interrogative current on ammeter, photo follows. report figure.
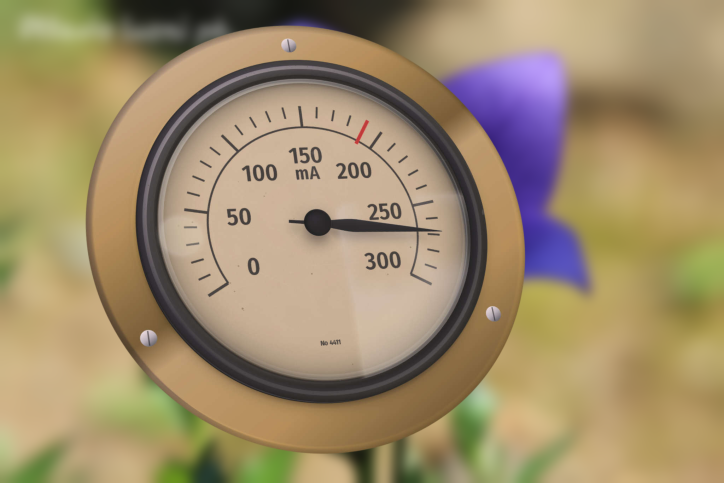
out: 270 mA
